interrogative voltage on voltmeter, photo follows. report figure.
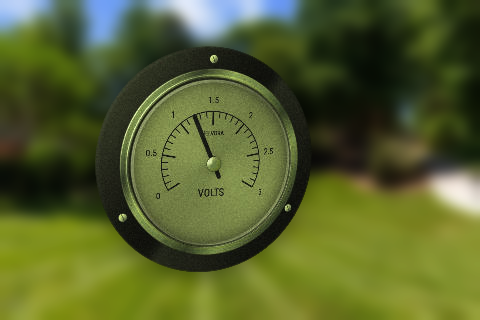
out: 1.2 V
